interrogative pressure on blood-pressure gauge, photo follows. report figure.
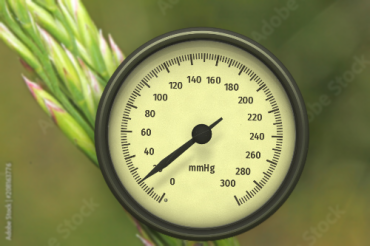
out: 20 mmHg
